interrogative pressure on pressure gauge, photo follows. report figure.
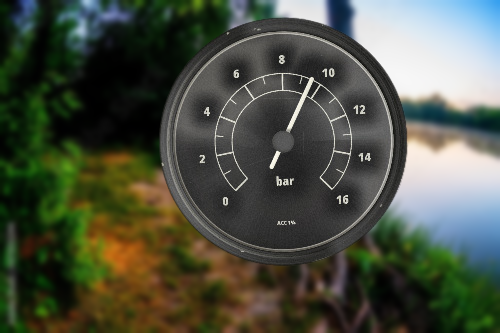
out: 9.5 bar
